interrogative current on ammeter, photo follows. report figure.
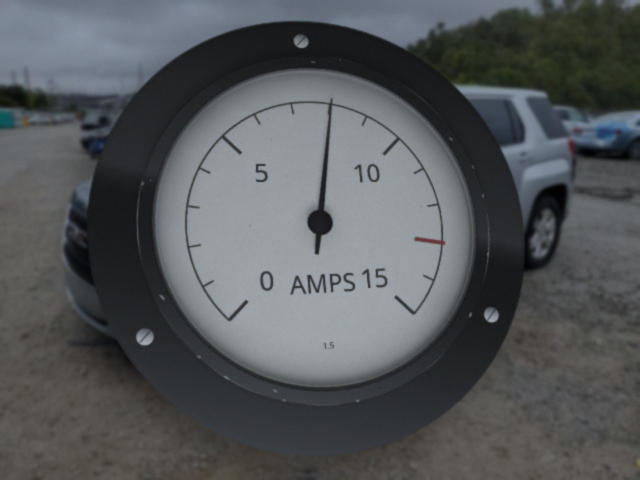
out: 8 A
